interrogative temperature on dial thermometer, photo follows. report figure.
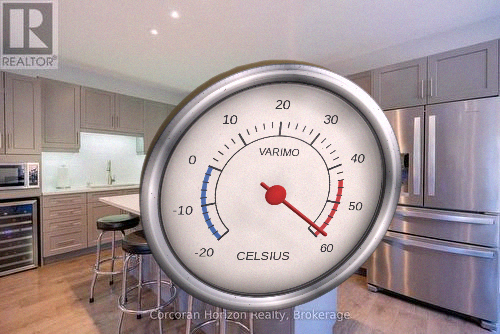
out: 58 °C
